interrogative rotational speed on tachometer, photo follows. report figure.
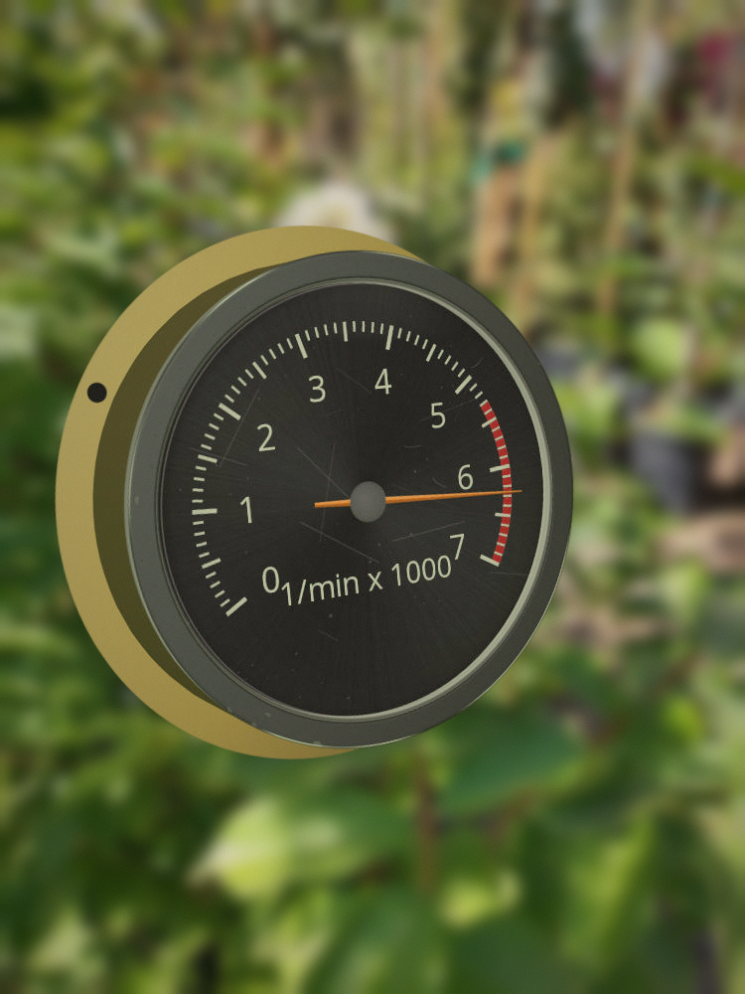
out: 6250 rpm
